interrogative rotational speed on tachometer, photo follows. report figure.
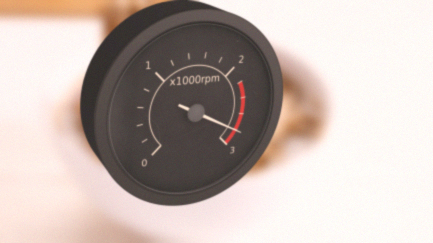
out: 2800 rpm
